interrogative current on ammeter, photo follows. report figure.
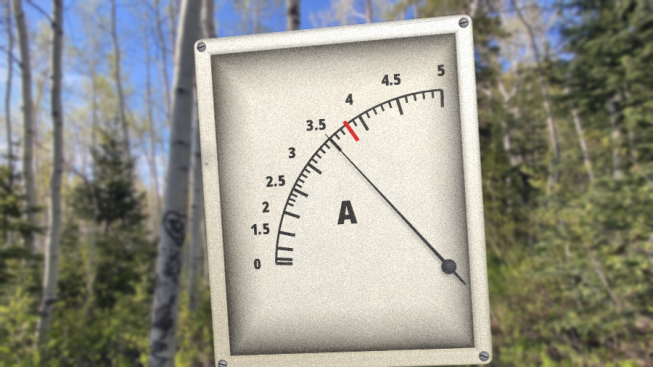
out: 3.5 A
